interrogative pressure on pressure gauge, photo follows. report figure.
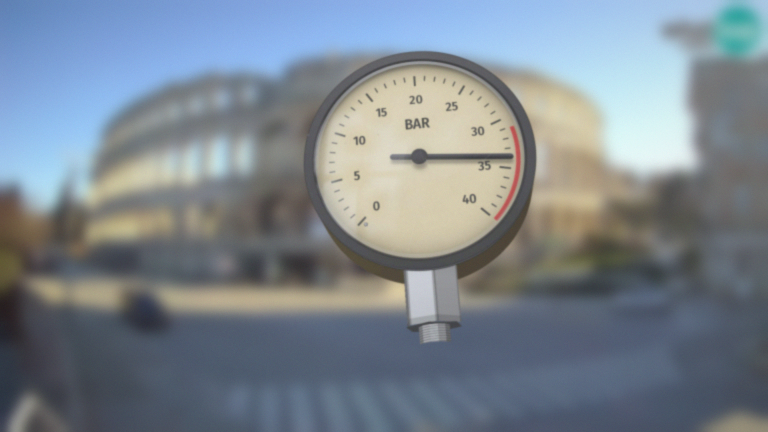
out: 34 bar
